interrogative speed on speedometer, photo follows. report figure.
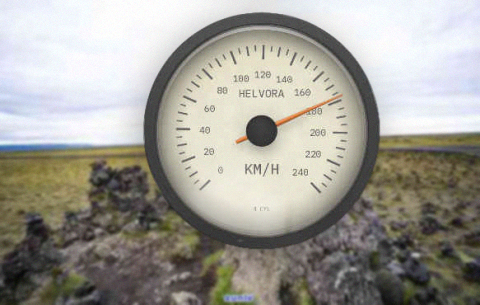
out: 177.5 km/h
